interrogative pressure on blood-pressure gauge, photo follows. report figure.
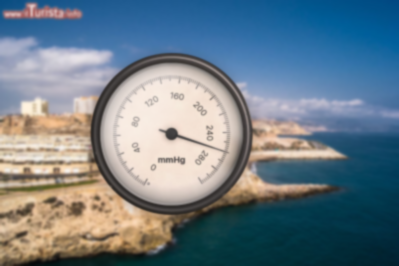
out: 260 mmHg
